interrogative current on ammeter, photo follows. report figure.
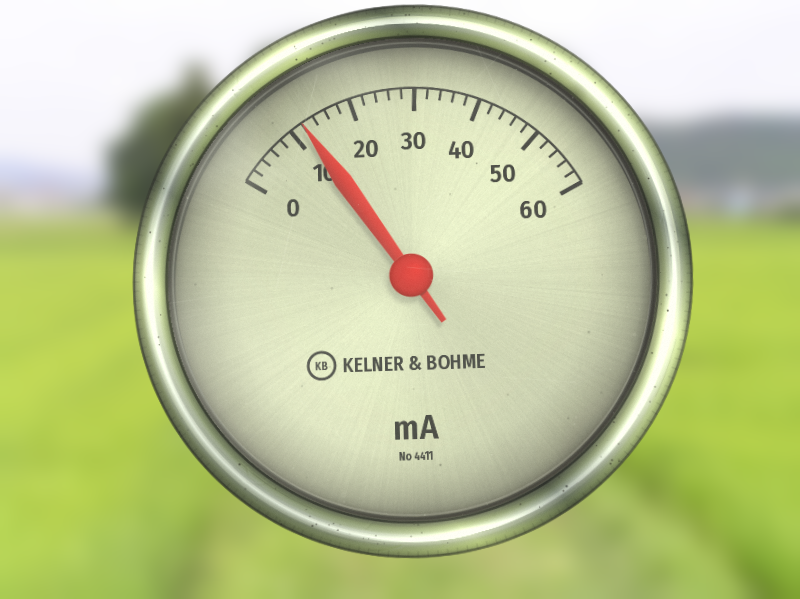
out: 12 mA
